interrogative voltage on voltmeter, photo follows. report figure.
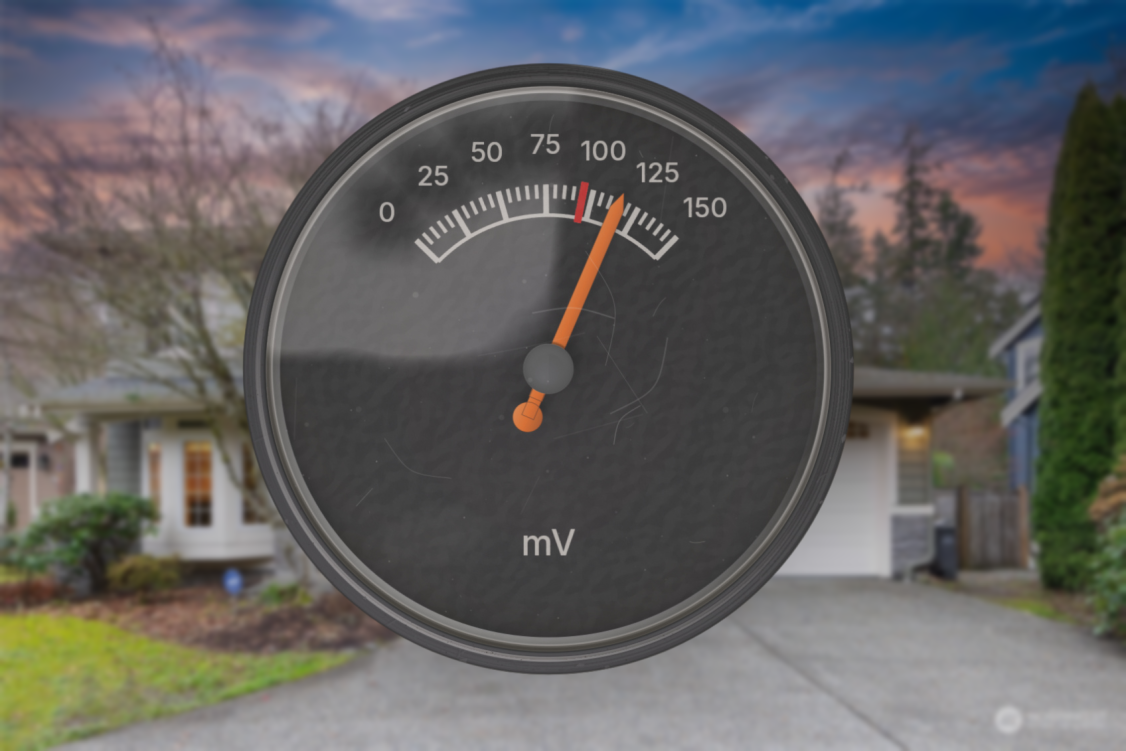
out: 115 mV
